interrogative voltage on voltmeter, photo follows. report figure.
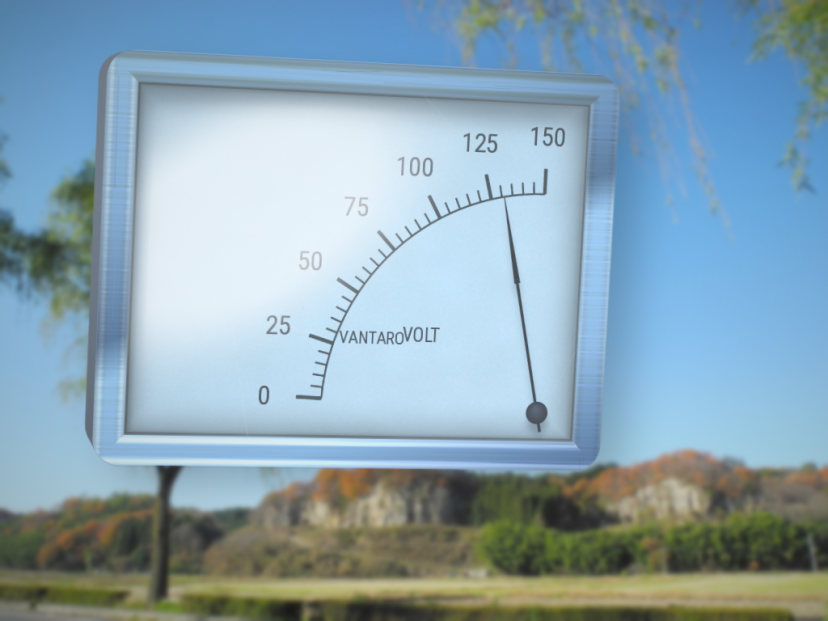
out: 130 V
